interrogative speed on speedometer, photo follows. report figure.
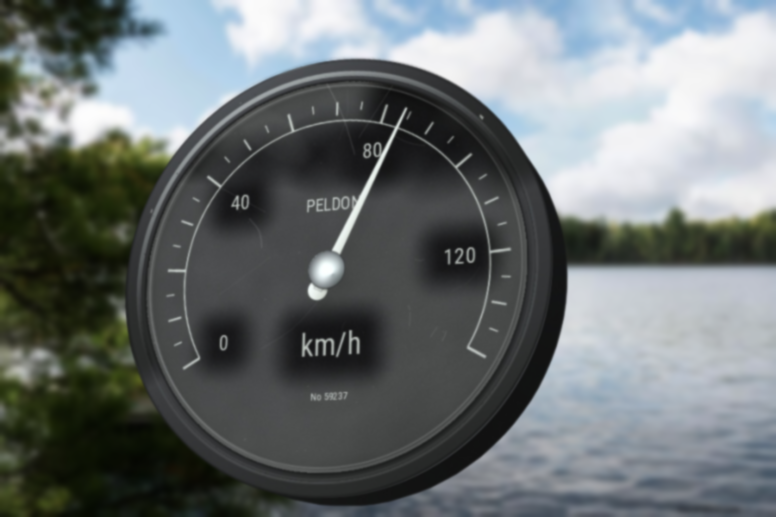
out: 85 km/h
